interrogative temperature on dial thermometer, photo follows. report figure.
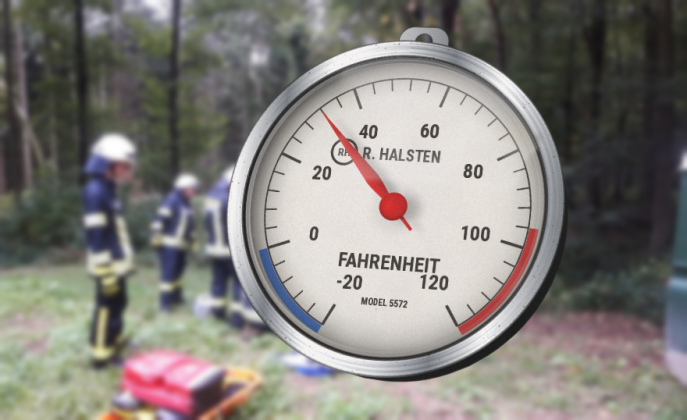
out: 32 °F
